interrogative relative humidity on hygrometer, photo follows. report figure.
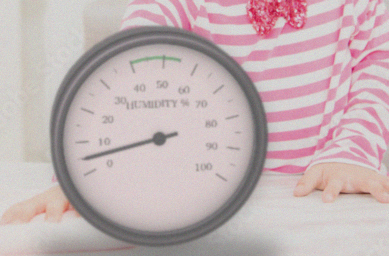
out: 5 %
